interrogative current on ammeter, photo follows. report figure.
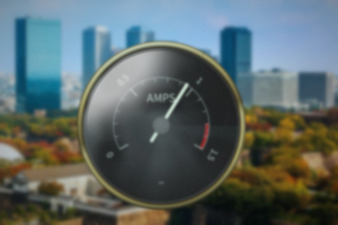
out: 0.95 A
